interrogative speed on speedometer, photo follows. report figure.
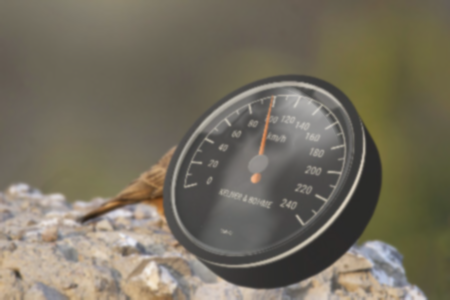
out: 100 km/h
